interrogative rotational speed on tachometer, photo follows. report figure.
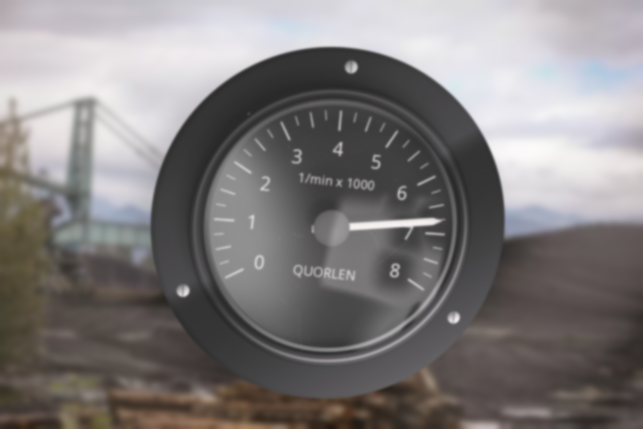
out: 6750 rpm
